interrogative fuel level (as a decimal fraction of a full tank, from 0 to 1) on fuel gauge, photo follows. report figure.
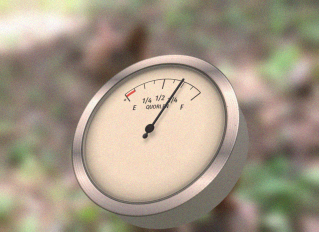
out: 0.75
